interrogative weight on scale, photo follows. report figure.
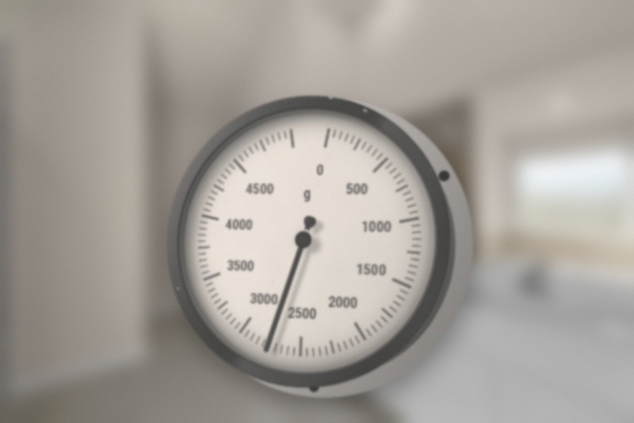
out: 2750 g
